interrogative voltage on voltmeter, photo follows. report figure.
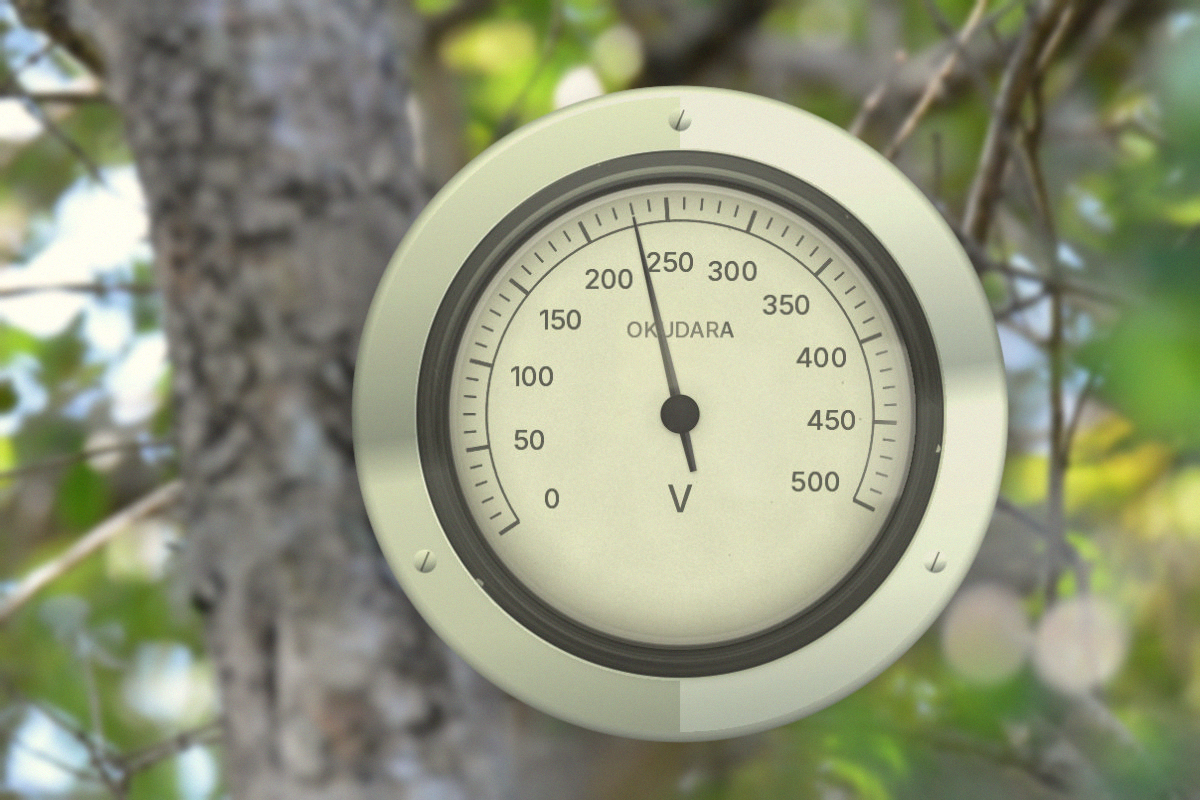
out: 230 V
